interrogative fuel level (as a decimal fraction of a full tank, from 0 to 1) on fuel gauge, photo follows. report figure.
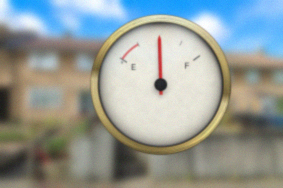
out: 0.5
